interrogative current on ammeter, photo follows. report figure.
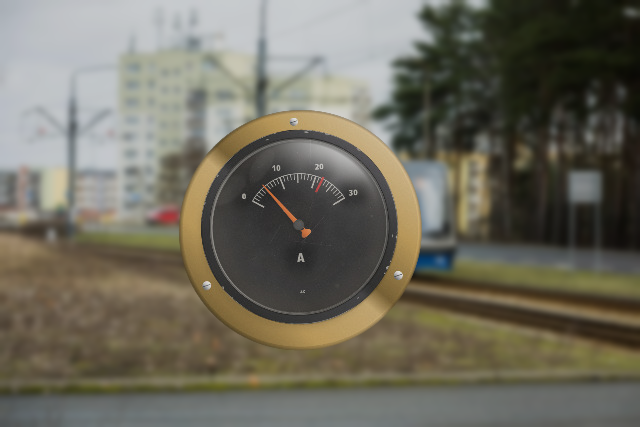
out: 5 A
